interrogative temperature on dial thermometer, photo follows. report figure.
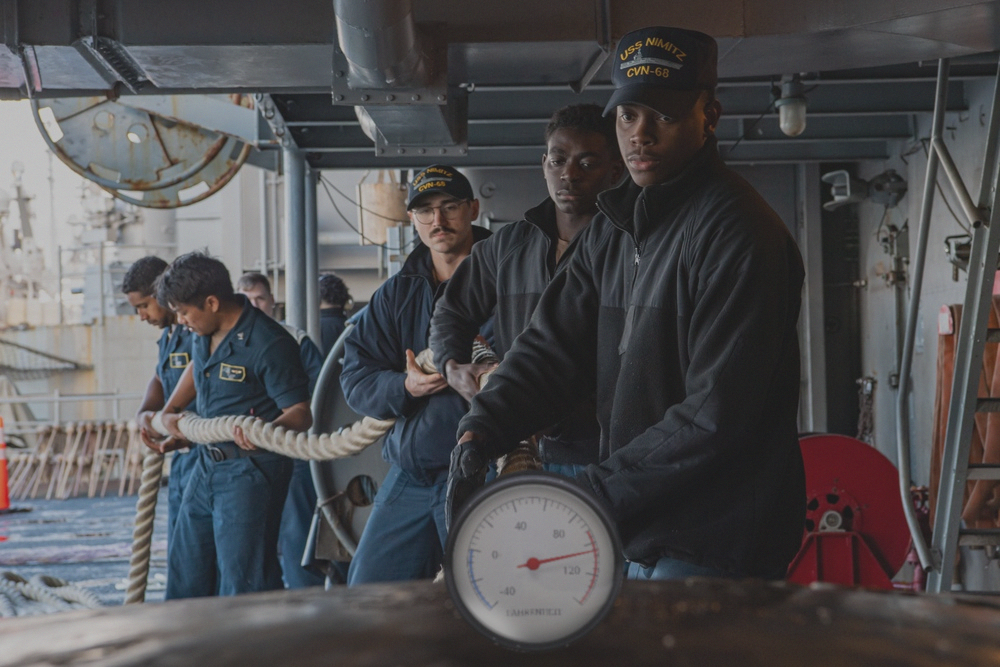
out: 104 °F
